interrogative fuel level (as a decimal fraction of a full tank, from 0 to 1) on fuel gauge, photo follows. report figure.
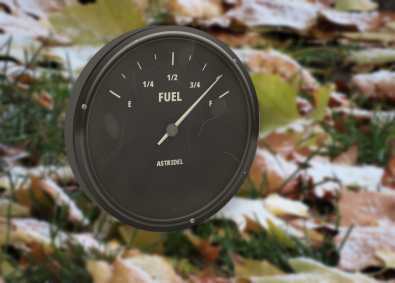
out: 0.875
